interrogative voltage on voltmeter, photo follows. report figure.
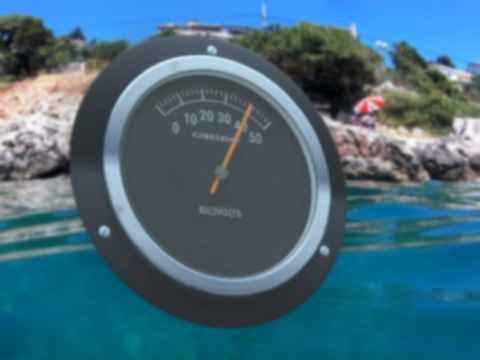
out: 40 kV
